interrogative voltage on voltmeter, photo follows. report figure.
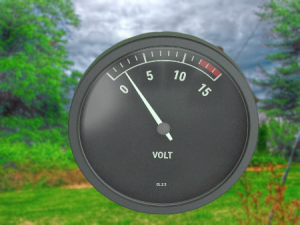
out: 2 V
